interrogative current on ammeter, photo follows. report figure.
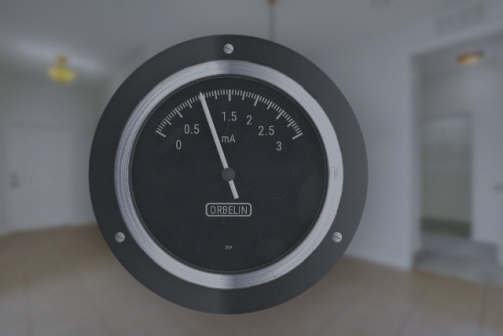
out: 1 mA
